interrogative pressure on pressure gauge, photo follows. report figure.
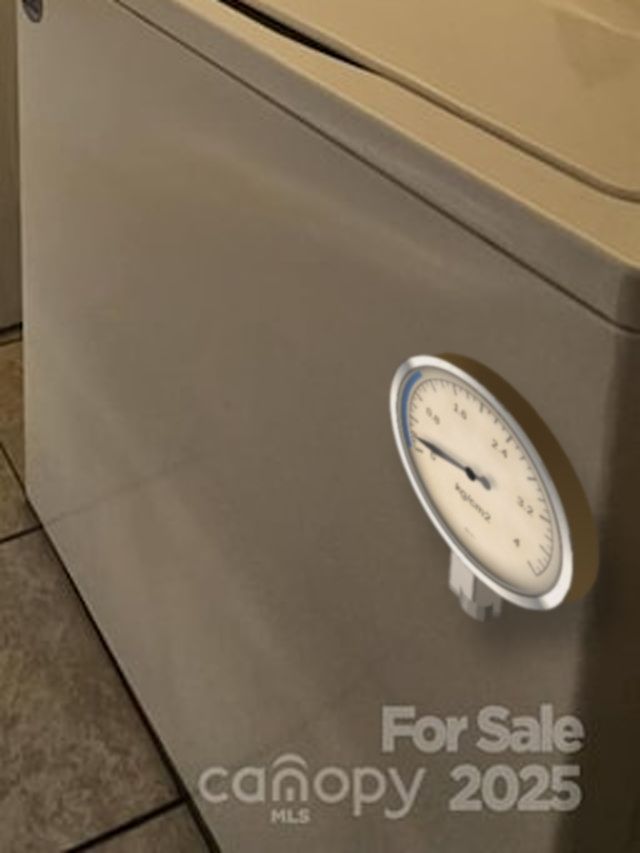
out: 0.2 kg/cm²
